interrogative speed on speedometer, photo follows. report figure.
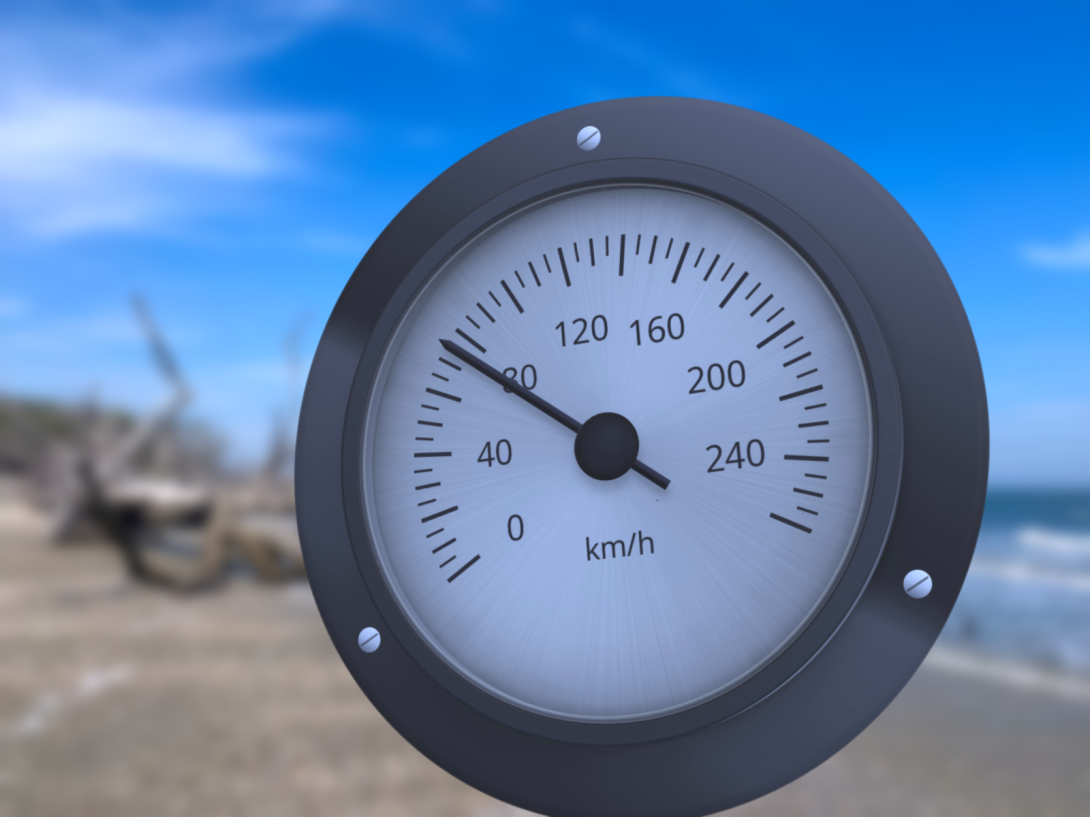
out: 75 km/h
